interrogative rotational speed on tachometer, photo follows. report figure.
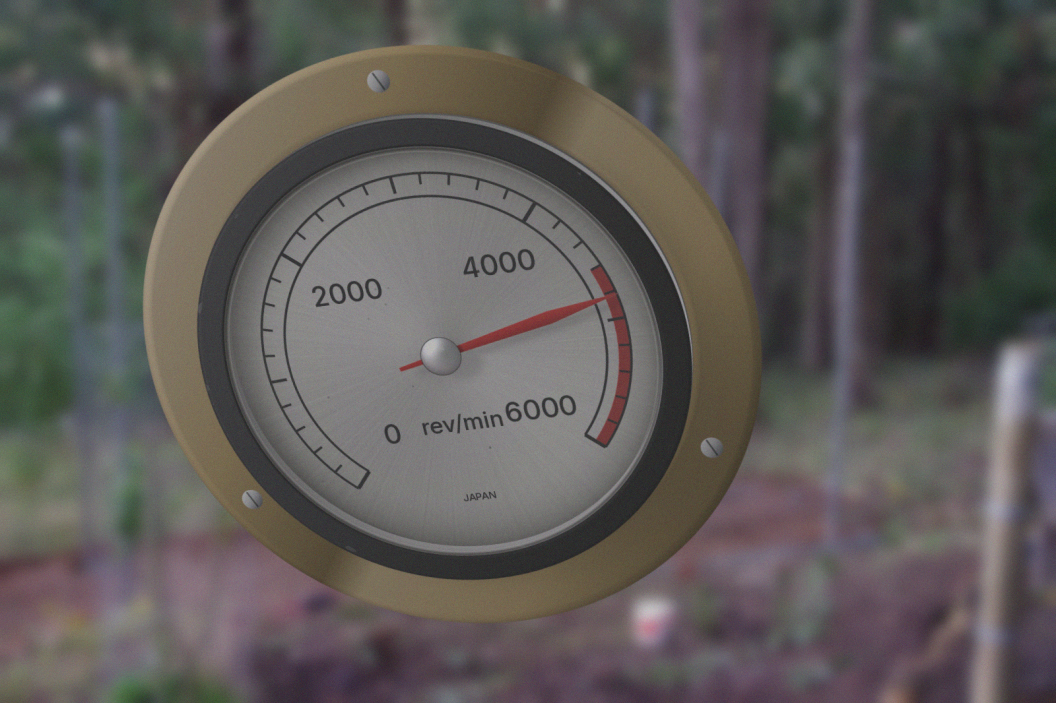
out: 4800 rpm
